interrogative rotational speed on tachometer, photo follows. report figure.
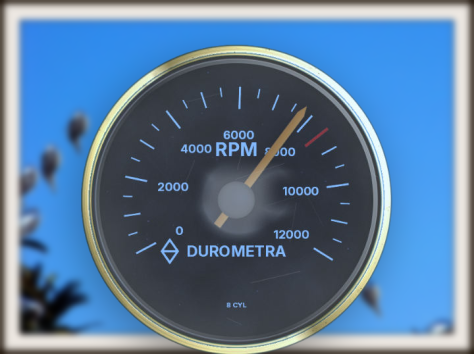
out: 7750 rpm
